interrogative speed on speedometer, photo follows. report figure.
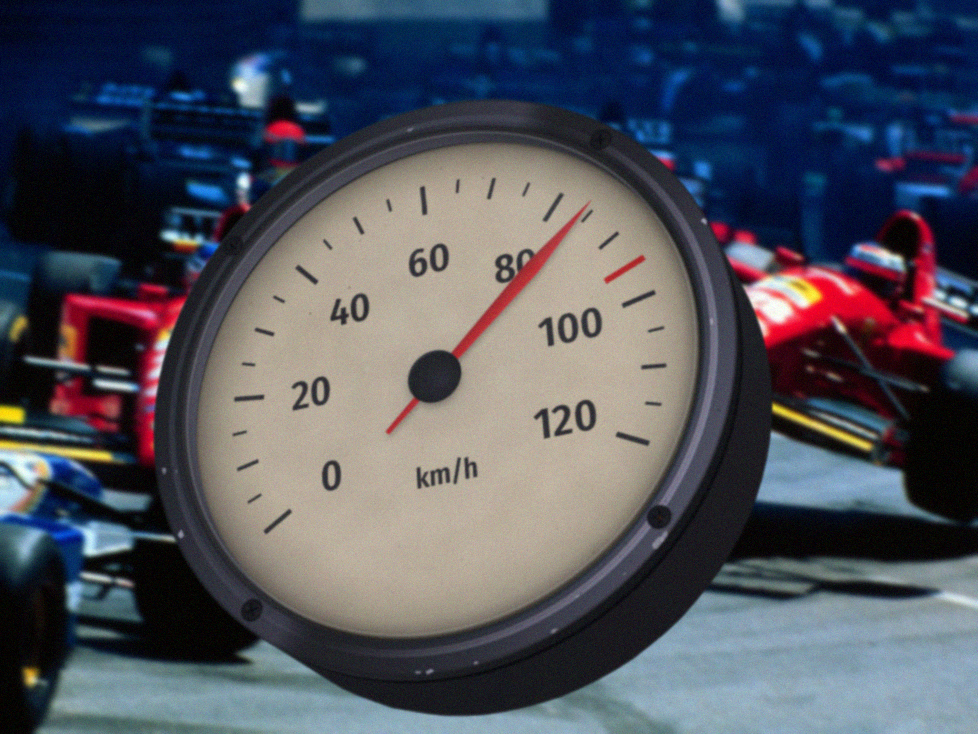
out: 85 km/h
